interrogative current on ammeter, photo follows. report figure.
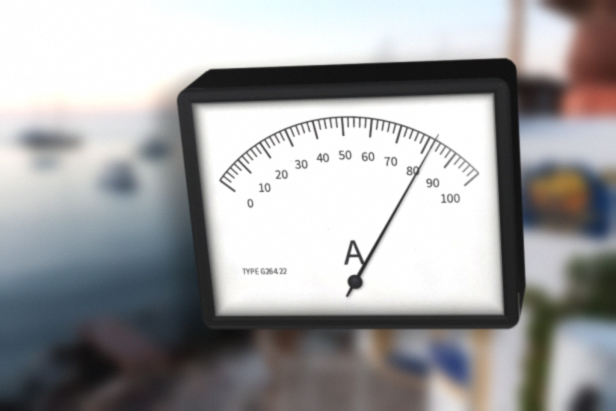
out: 82 A
